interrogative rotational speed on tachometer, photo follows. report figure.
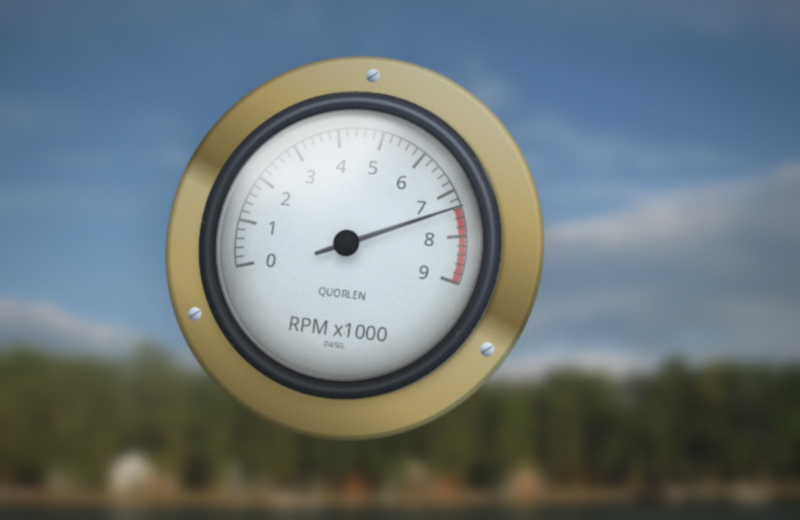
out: 7400 rpm
